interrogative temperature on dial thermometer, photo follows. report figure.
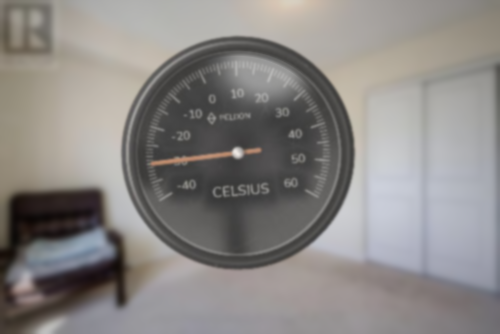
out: -30 °C
